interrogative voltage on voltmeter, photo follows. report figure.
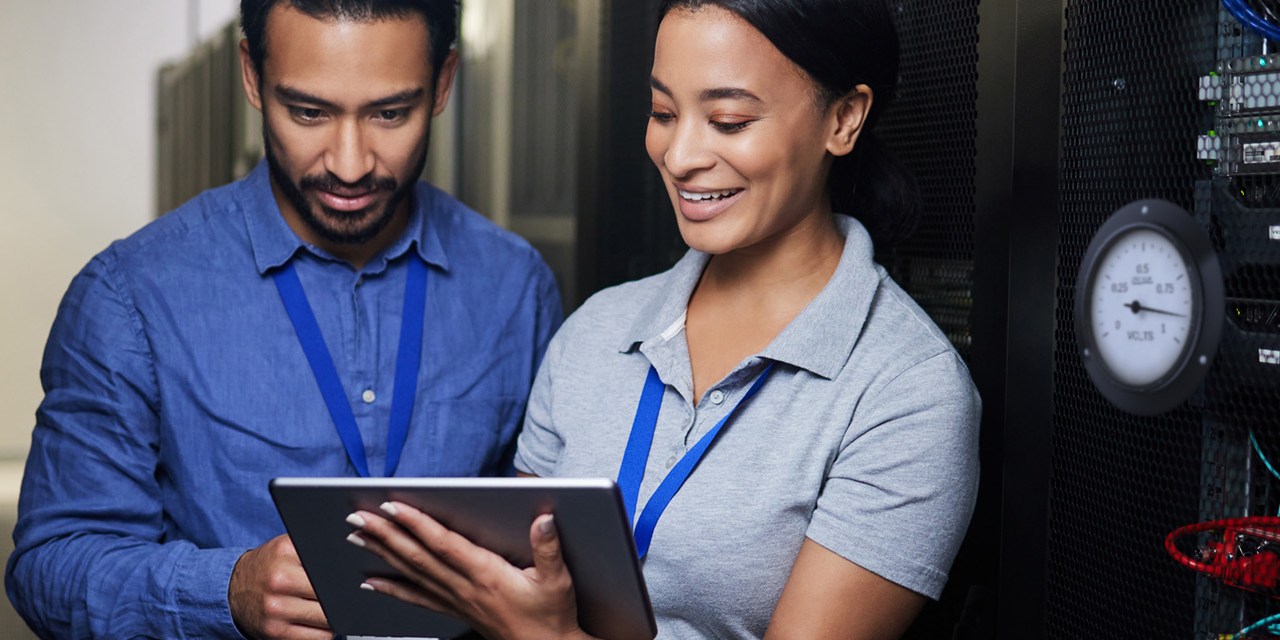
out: 0.9 V
